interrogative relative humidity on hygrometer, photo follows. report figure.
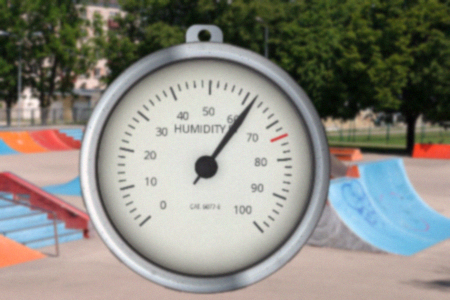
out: 62 %
